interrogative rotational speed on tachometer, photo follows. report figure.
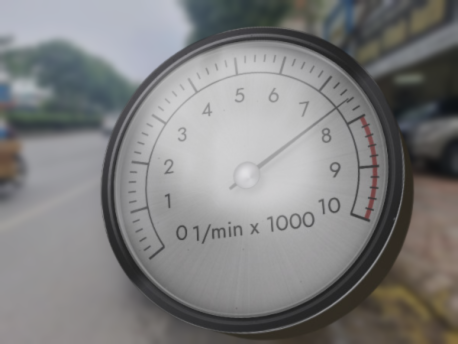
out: 7600 rpm
